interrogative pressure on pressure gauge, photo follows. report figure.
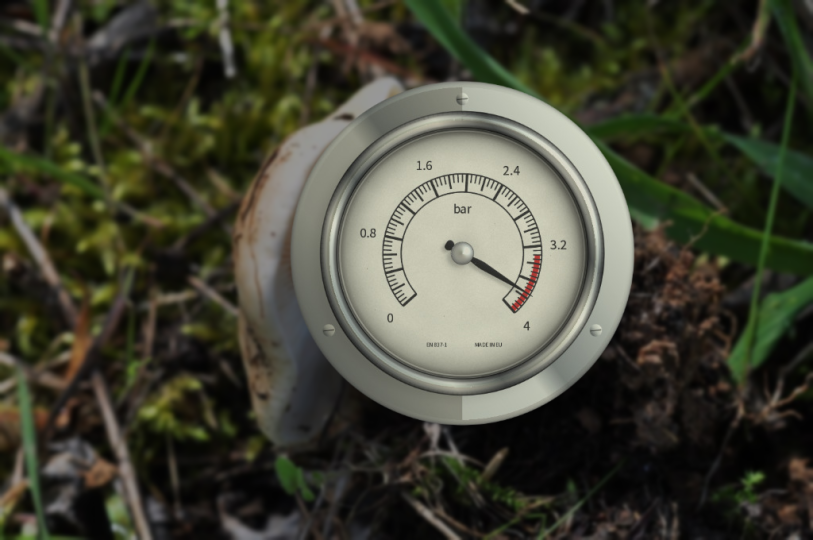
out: 3.75 bar
